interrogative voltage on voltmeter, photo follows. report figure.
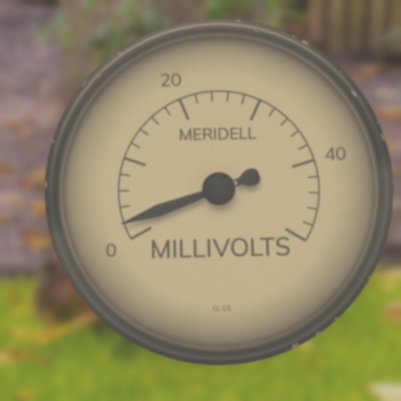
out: 2 mV
